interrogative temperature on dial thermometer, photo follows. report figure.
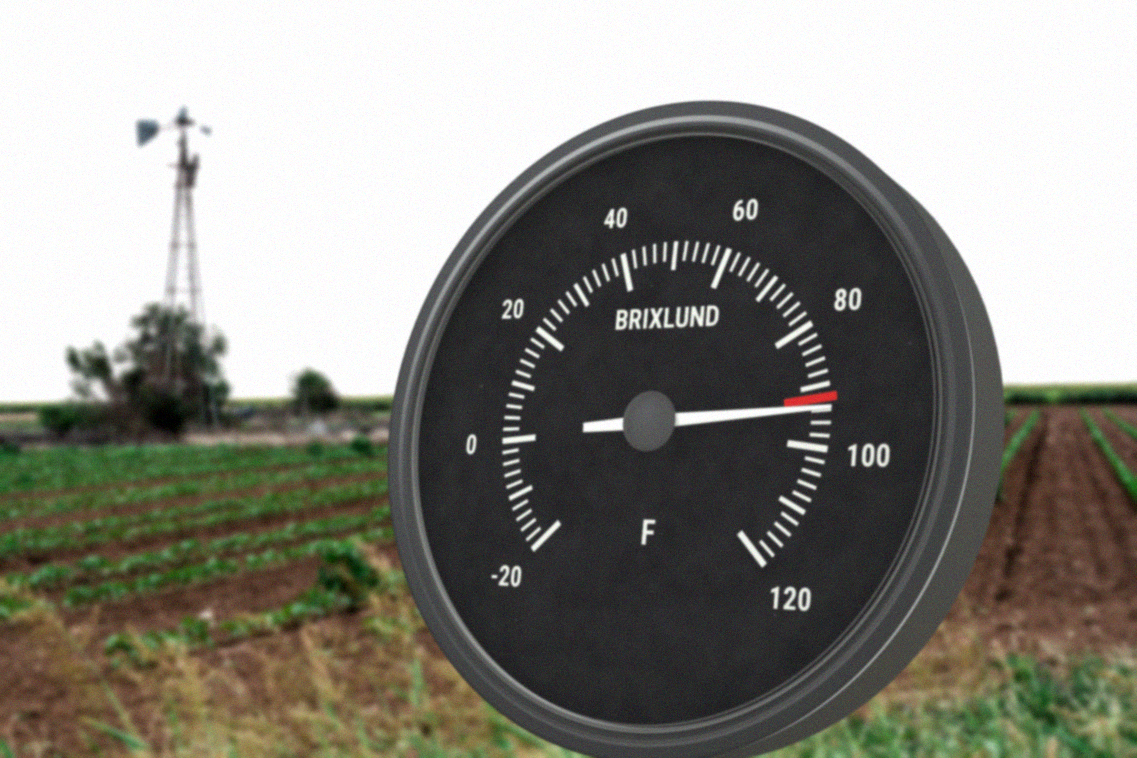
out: 94 °F
